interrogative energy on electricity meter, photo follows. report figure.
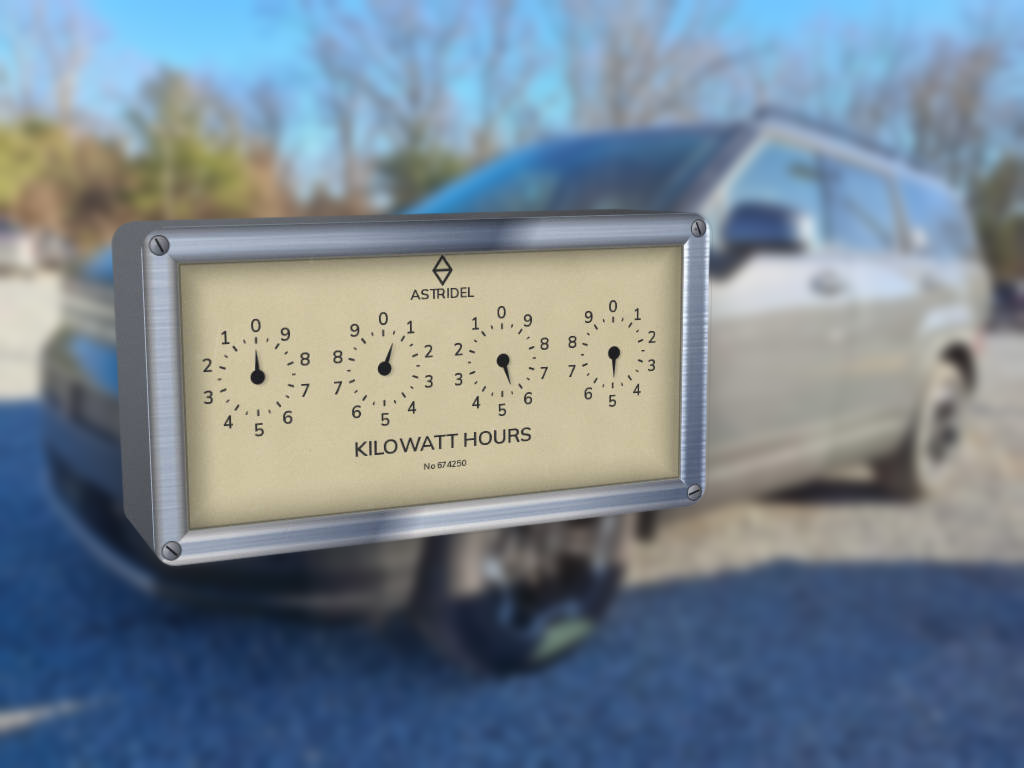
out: 55 kWh
